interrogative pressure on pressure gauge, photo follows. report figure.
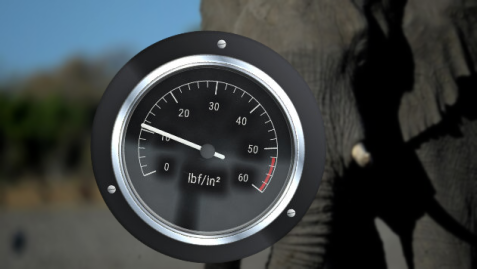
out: 11 psi
